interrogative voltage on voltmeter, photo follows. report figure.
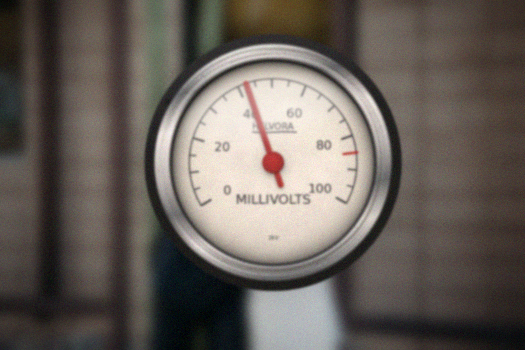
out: 42.5 mV
